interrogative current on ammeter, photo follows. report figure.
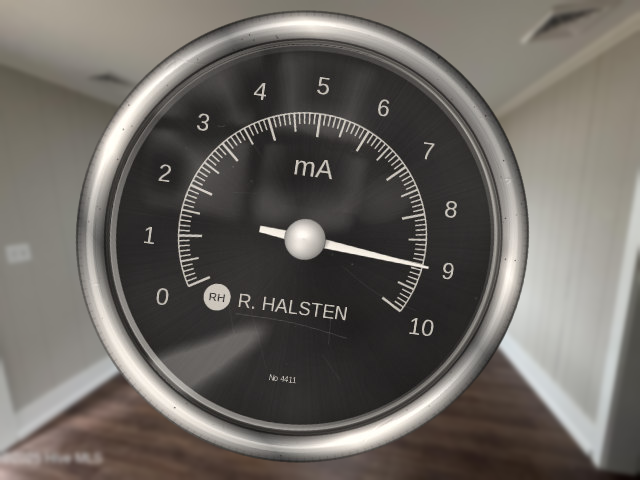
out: 9 mA
